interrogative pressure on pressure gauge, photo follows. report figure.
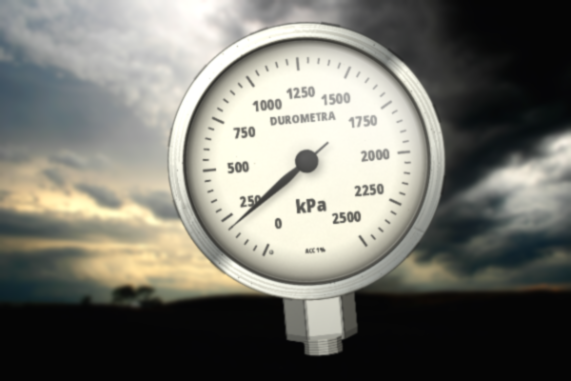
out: 200 kPa
